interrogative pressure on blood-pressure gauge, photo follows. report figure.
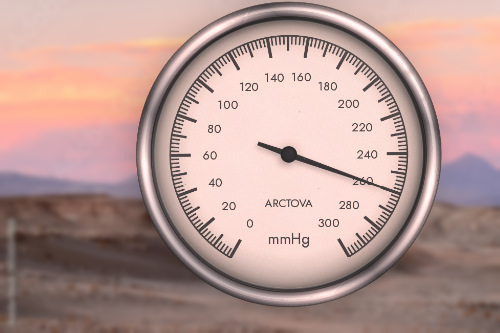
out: 260 mmHg
